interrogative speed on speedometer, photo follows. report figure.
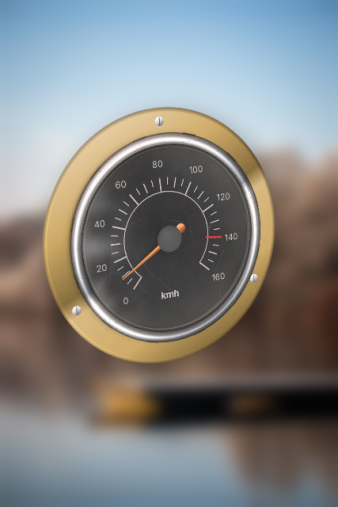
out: 10 km/h
